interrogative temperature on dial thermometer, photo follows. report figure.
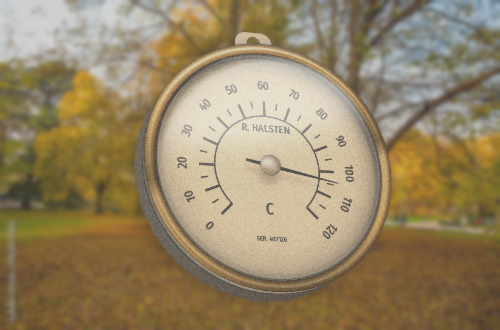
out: 105 °C
